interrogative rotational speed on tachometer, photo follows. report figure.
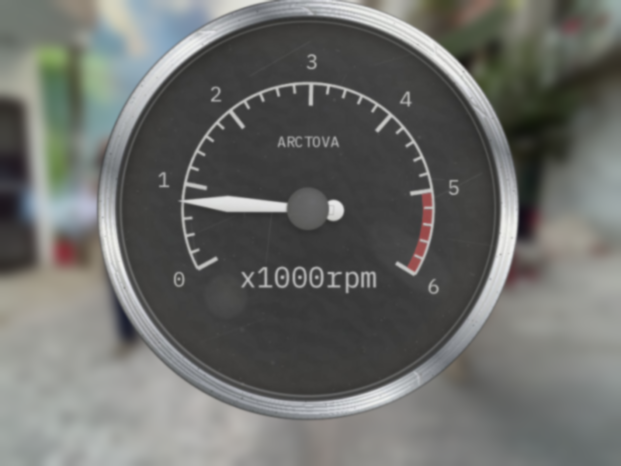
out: 800 rpm
